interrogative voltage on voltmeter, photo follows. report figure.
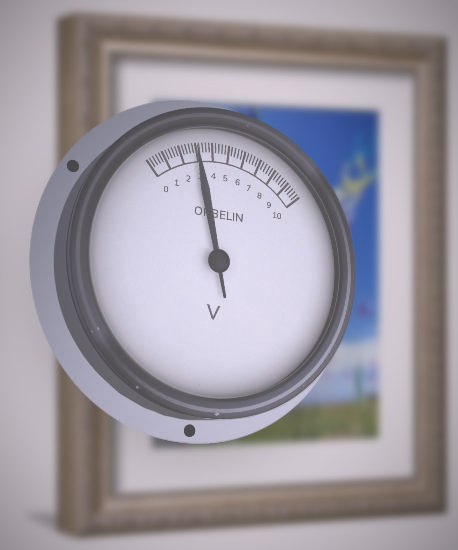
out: 3 V
